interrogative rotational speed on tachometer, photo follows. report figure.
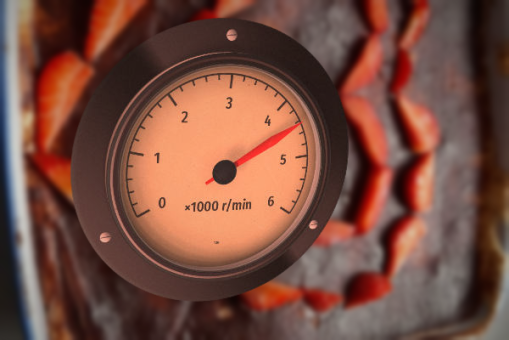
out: 4400 rpm
